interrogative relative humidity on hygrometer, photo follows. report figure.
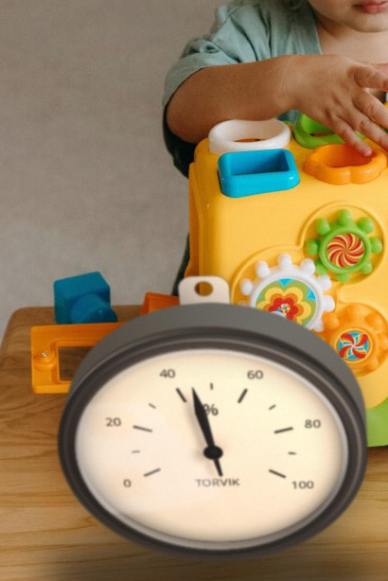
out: 45 %
